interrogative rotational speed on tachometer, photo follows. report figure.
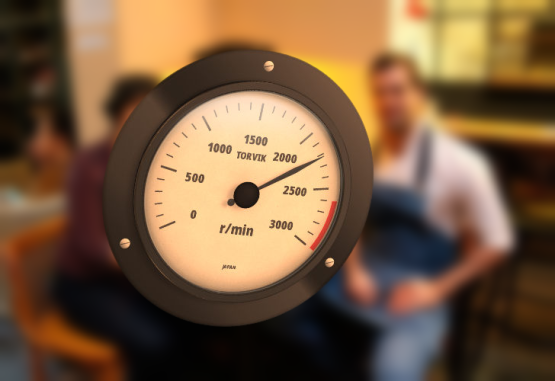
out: 2200 rpm
